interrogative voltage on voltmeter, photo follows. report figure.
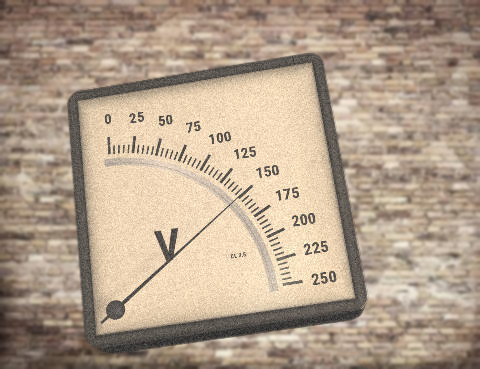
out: 150 V
